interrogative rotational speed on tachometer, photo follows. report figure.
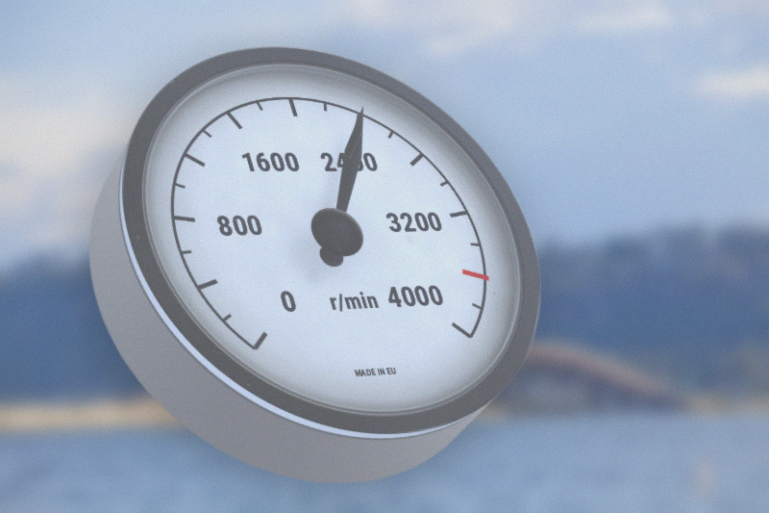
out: 2400 rpm
